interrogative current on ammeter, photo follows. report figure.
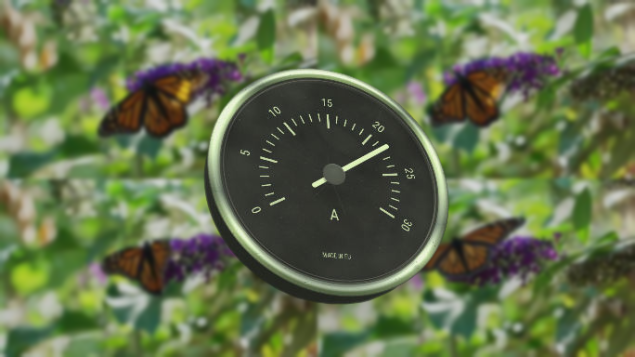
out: 22 A
